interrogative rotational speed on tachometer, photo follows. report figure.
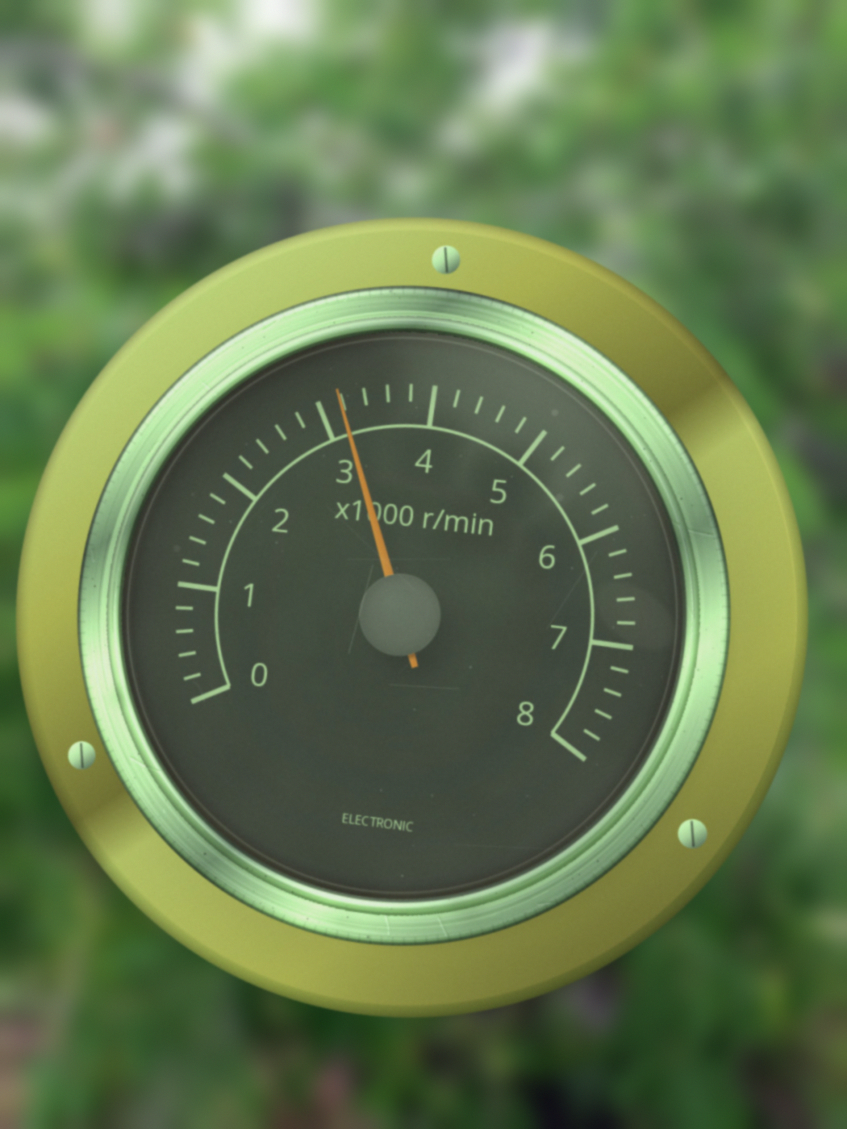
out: 3200 rpm
